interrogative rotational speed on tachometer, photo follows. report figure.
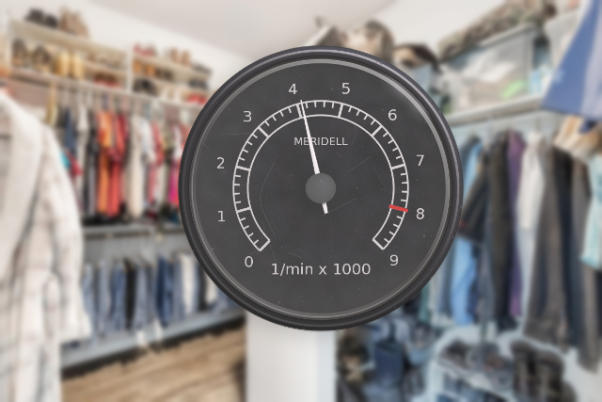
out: 4100 rpm
